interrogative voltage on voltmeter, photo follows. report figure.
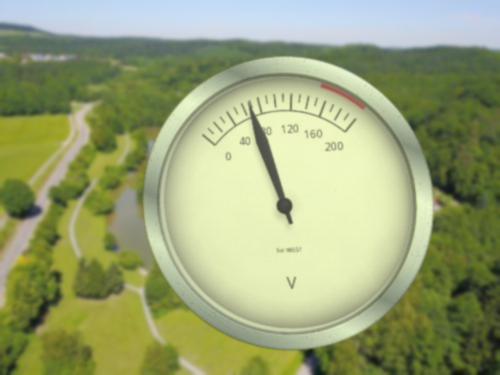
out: 70 V
